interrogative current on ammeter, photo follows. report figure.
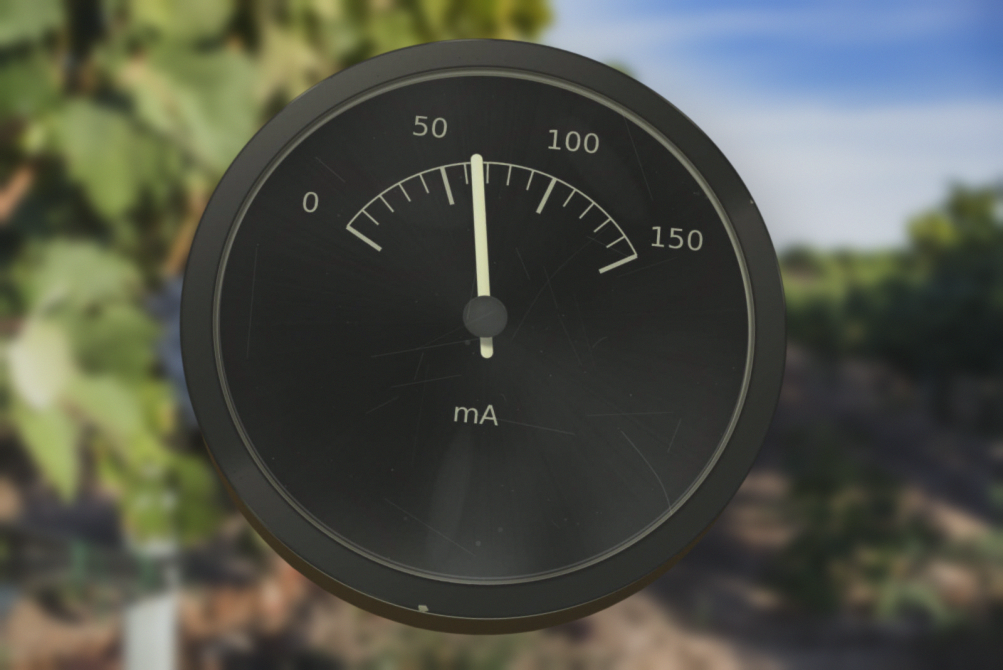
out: 65 mA
